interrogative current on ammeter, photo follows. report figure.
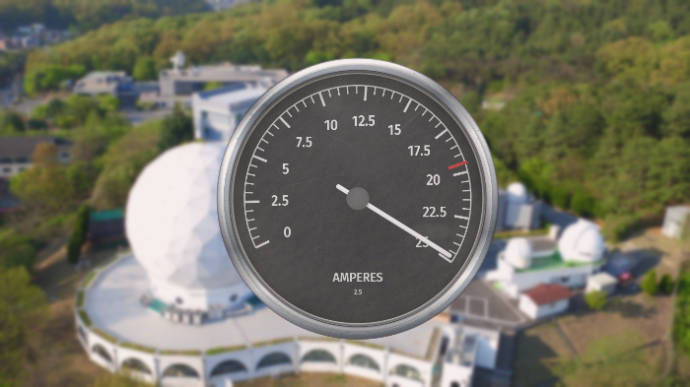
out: 24.75 A
